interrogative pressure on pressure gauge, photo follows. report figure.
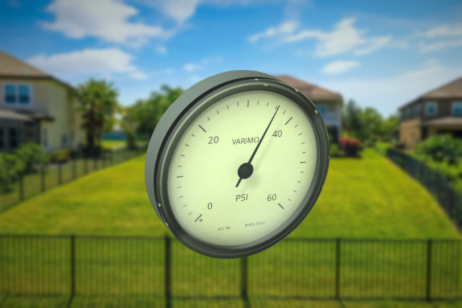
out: 36 psi
